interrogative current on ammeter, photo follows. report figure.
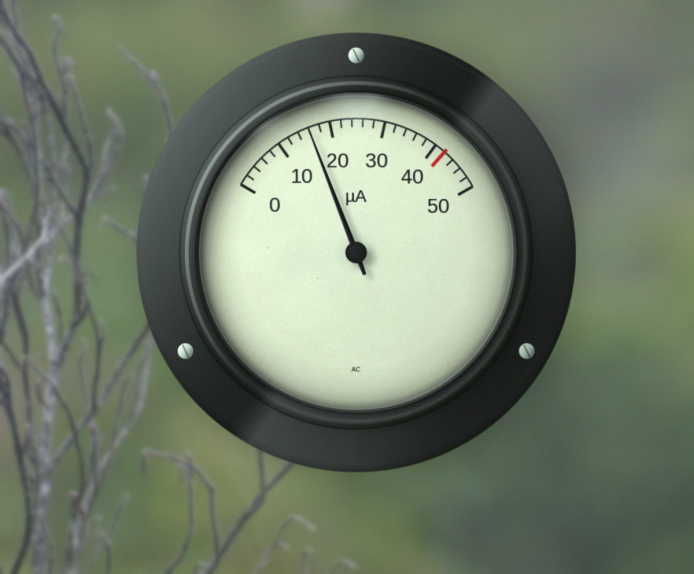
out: 16 µA
